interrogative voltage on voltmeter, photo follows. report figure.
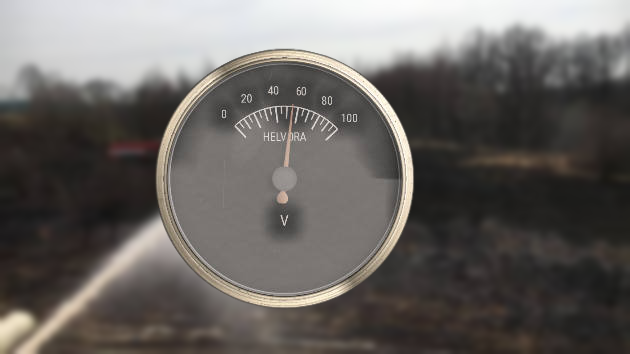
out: 55 V
